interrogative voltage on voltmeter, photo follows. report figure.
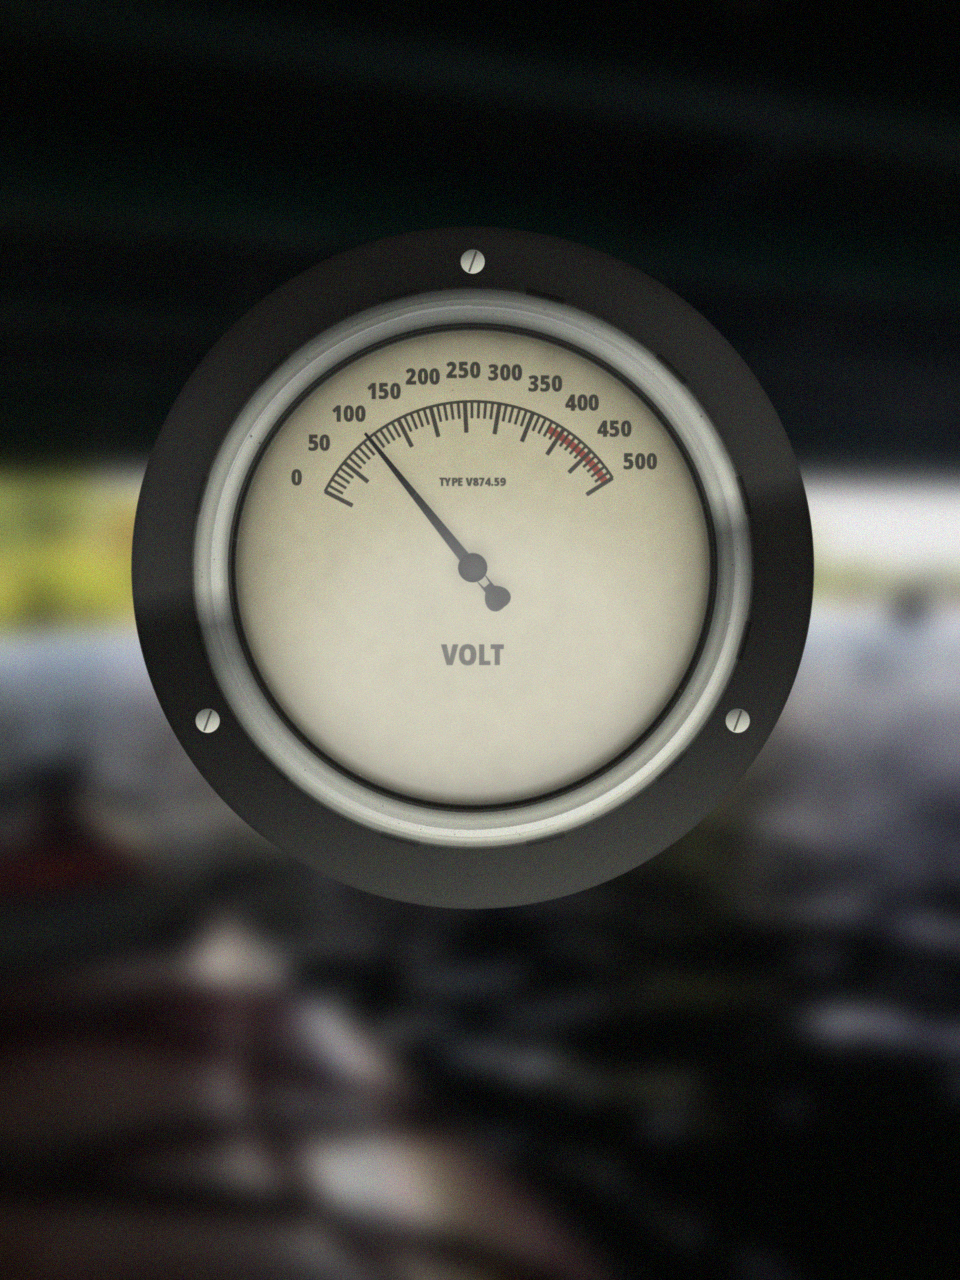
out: 100 V
